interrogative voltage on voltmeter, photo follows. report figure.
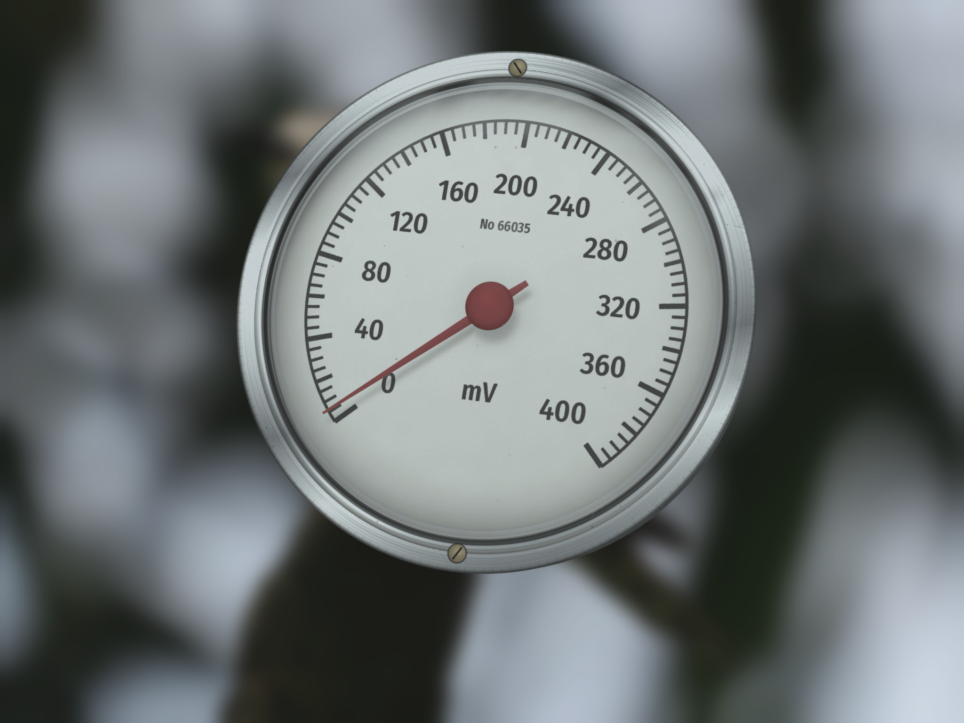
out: 5 mV
